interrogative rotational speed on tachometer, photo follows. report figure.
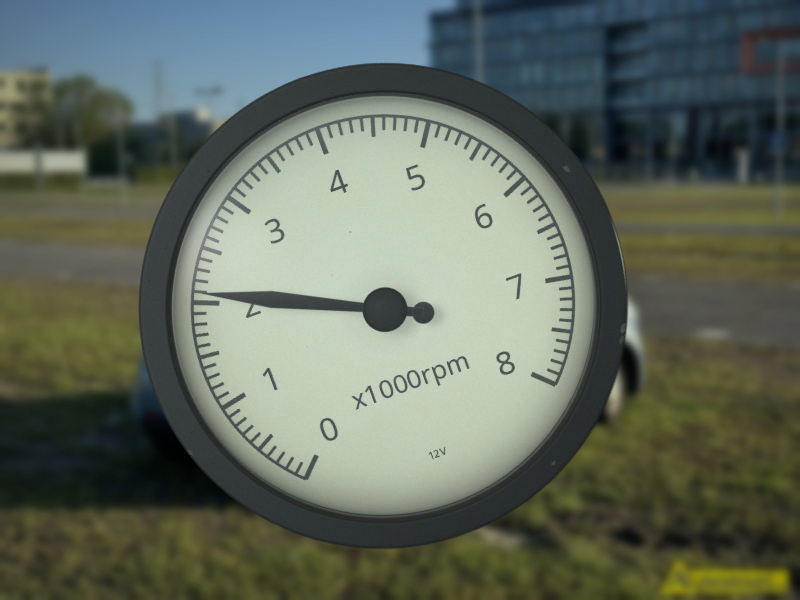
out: 2100 rpm
